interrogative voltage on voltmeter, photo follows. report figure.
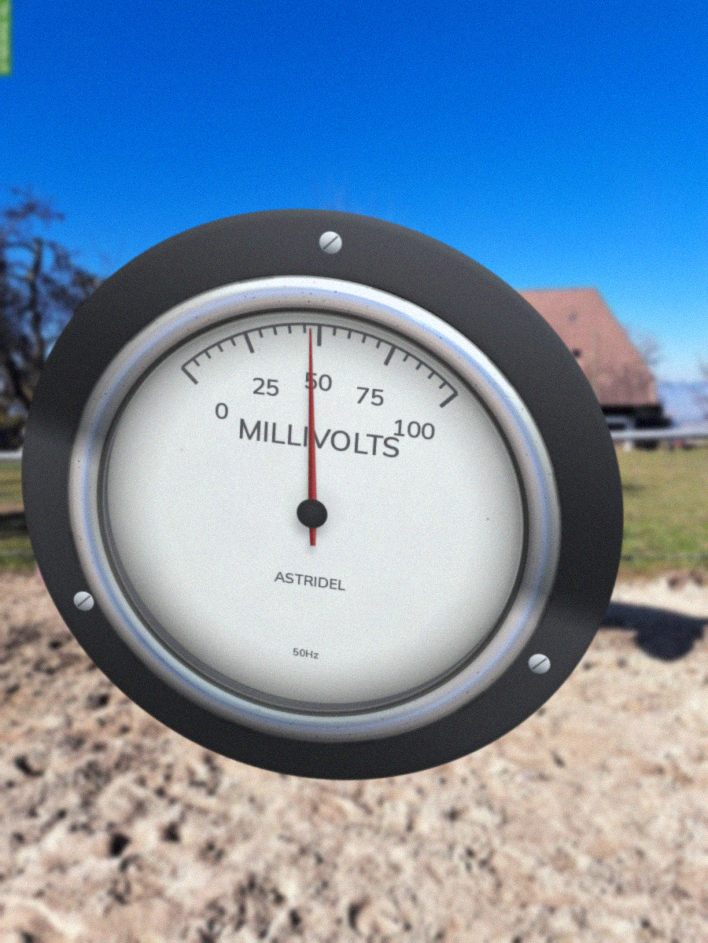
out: 47.5 mV
